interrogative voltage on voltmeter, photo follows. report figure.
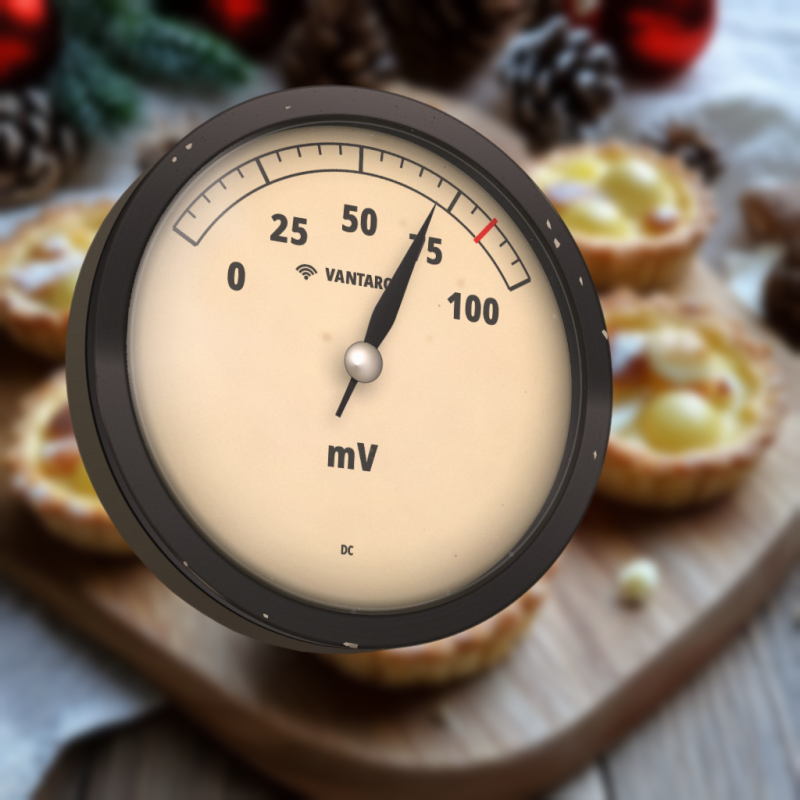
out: 70 mV
